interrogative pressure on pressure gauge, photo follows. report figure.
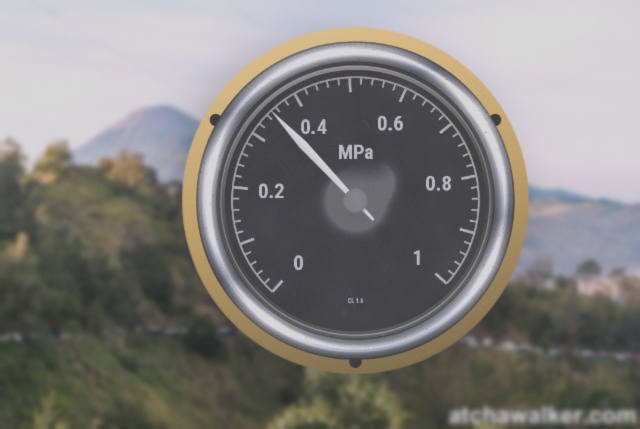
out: 0.35 MPa
